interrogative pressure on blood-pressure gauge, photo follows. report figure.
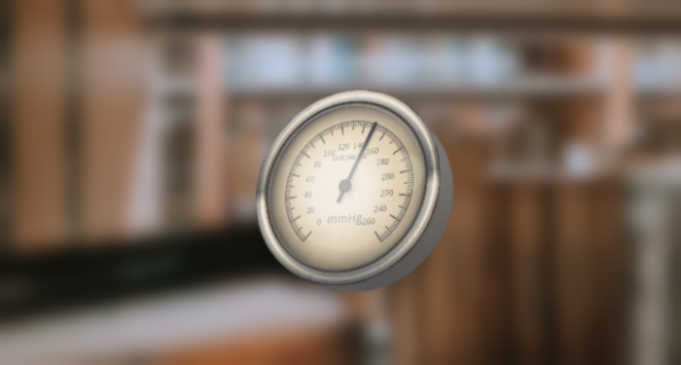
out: 150 mmHg
